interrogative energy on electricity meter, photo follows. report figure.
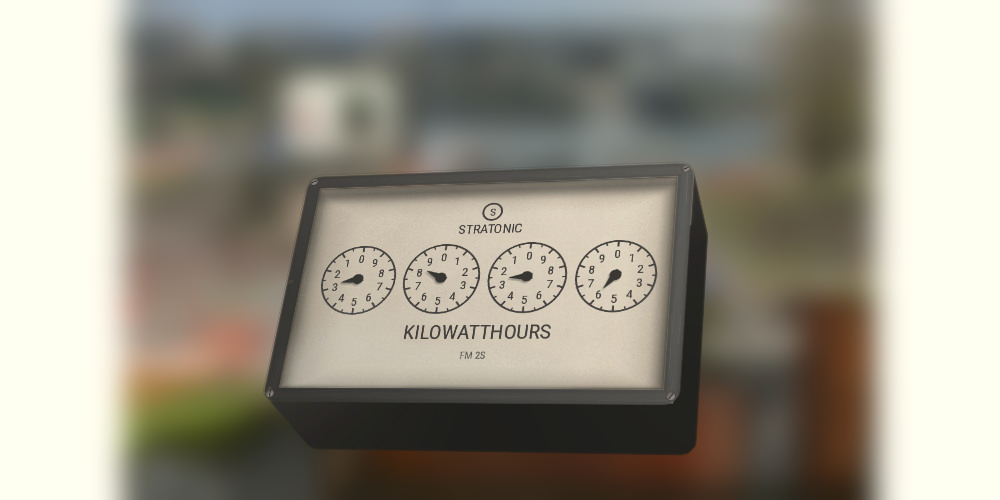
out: 2826 kWh
